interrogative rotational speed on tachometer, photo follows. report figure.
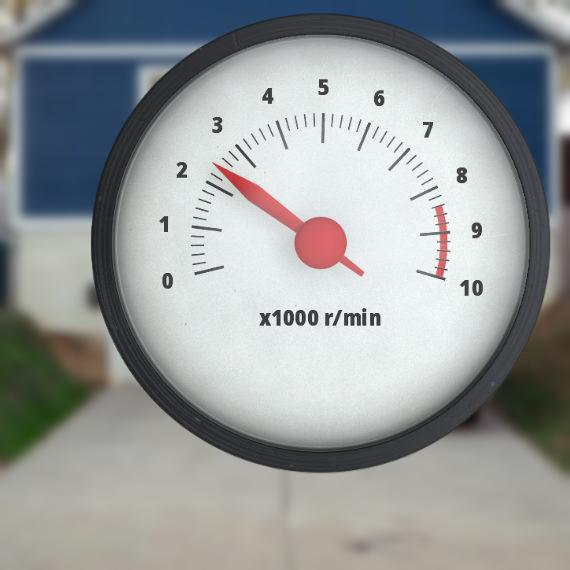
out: 2400 rpm
